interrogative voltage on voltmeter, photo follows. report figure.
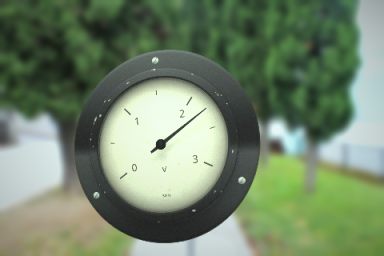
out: 2.25 V
